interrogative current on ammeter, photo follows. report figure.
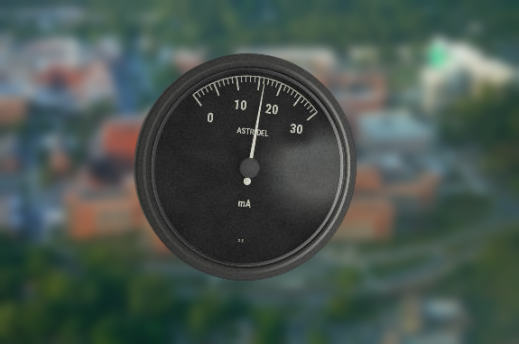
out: 16 mA
